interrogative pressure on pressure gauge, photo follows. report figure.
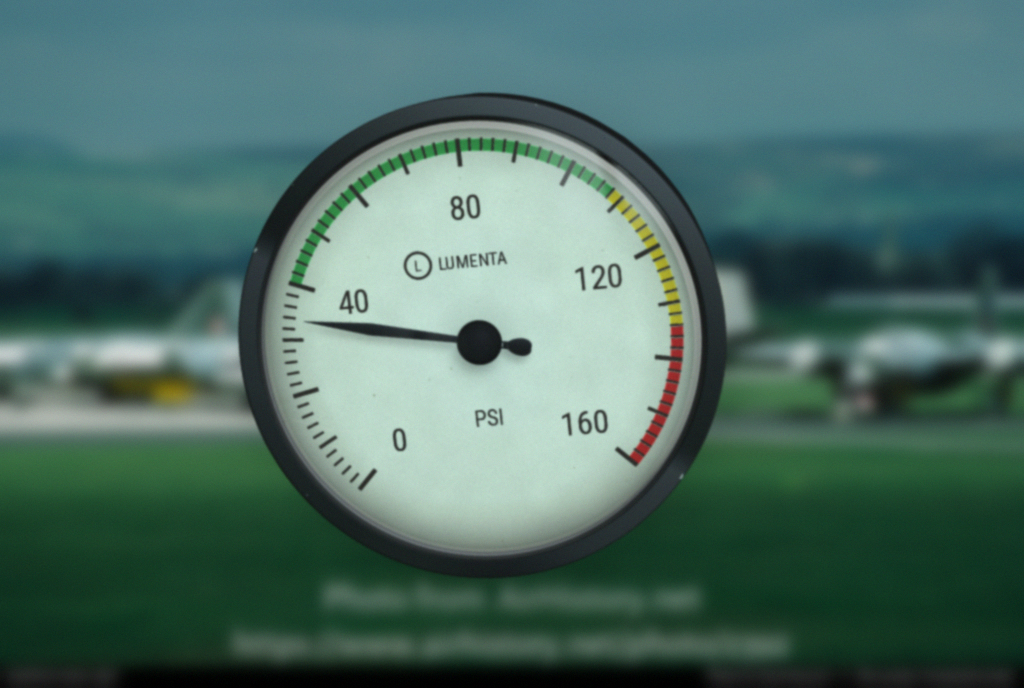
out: 34 psi
